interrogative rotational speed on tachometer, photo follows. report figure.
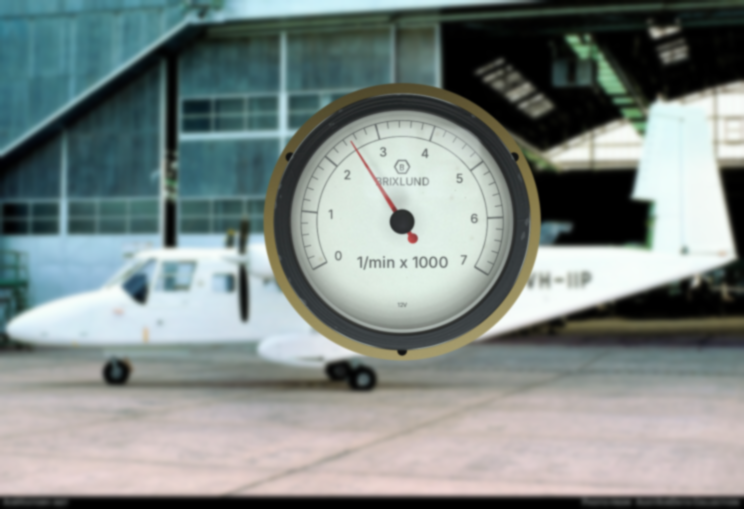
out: 2500 rpm
